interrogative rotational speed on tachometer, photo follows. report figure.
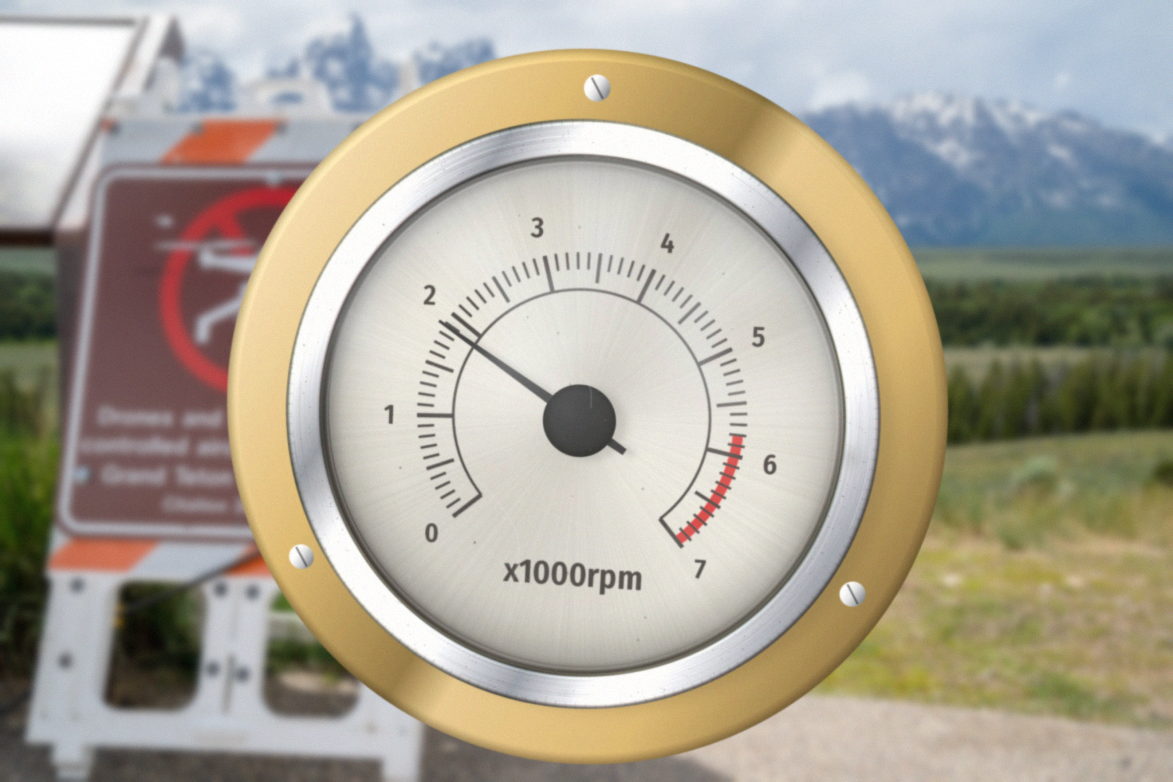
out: 1900 rpm
